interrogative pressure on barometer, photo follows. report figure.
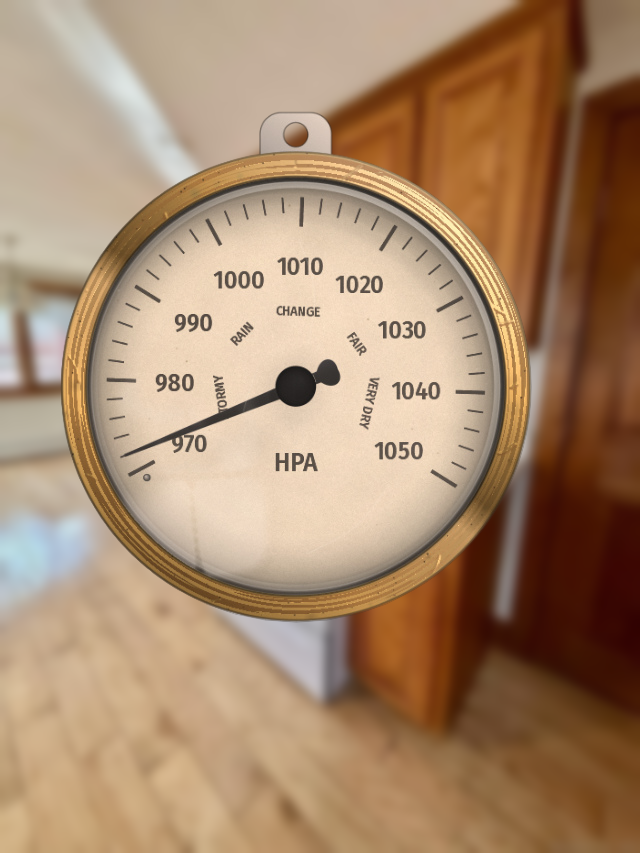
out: 972 hPa
